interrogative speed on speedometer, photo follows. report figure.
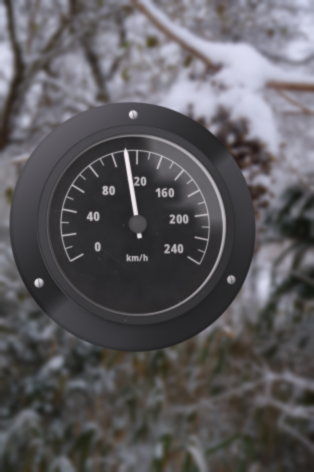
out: 110 km/h
